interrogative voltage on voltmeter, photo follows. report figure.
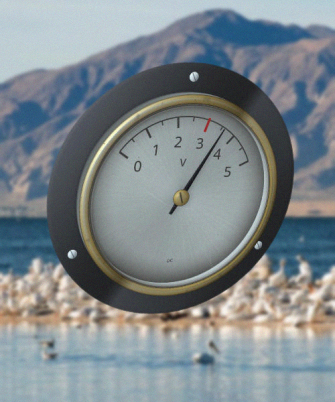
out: 3.5 V
